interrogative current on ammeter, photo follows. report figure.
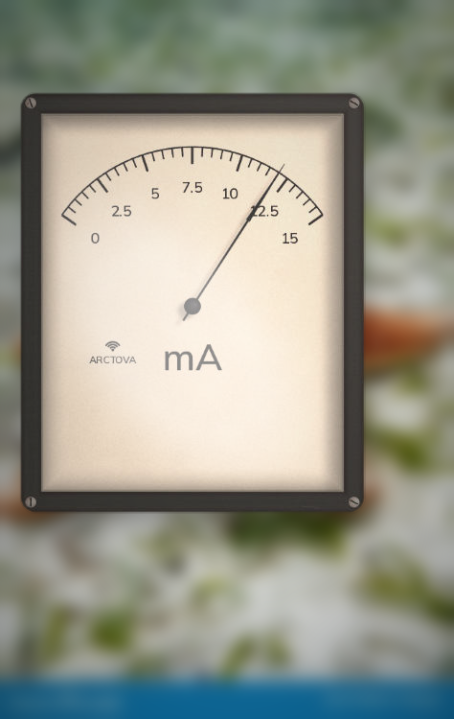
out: 12 mA
